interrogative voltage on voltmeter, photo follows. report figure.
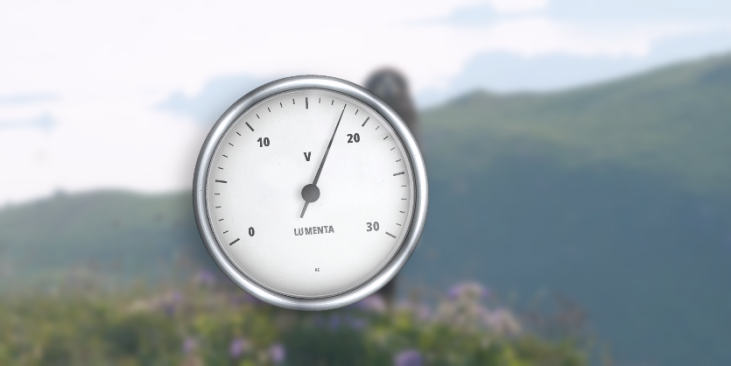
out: 18 V
